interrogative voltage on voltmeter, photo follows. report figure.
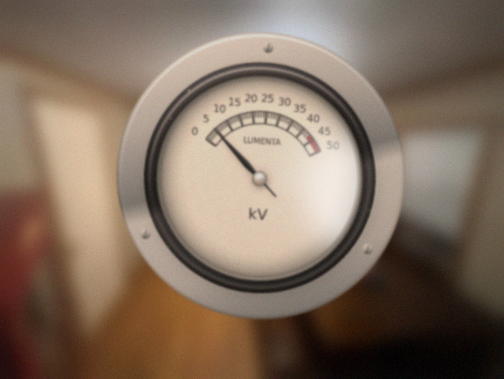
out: 5 kV
